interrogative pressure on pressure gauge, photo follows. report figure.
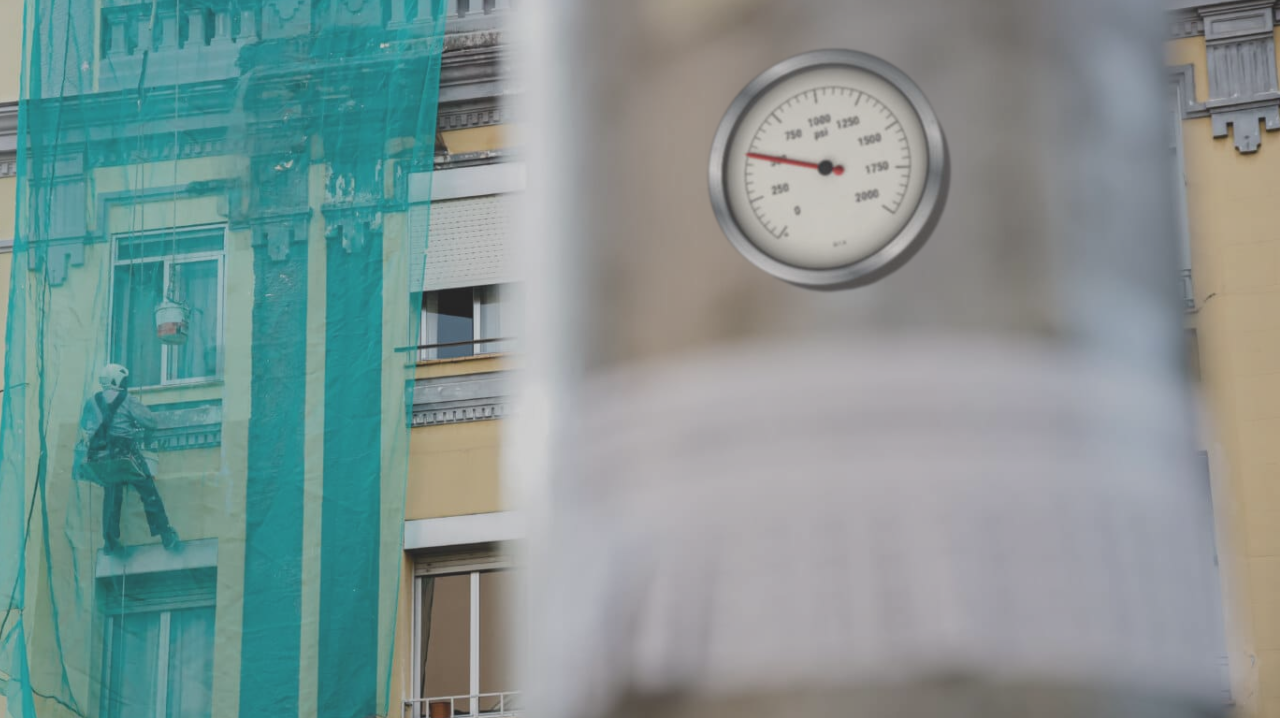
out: 500 psi
